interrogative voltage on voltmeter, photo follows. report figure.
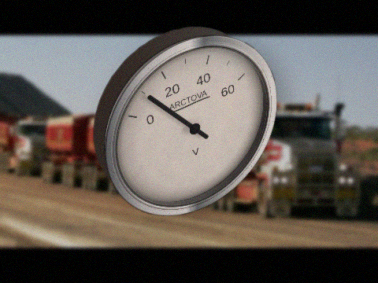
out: 10 V
